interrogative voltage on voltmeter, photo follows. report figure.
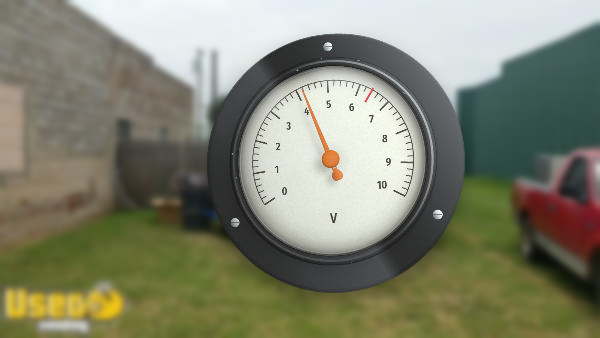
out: 4.2 V
